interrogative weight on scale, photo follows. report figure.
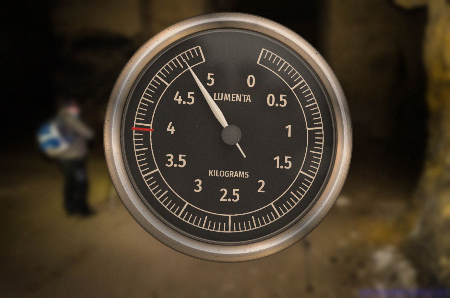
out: 4.8 kg
